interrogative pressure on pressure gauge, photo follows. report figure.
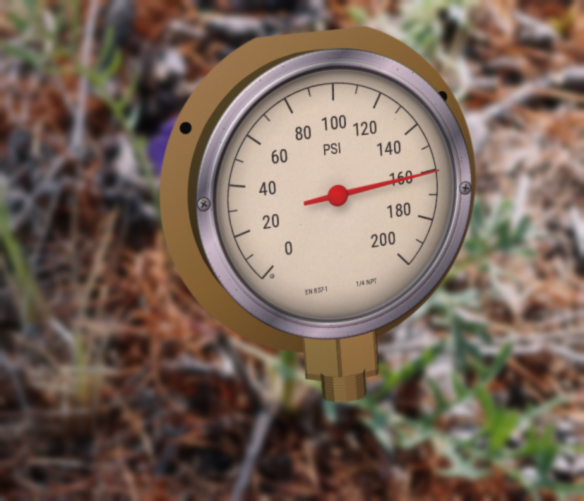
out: 160 psi
